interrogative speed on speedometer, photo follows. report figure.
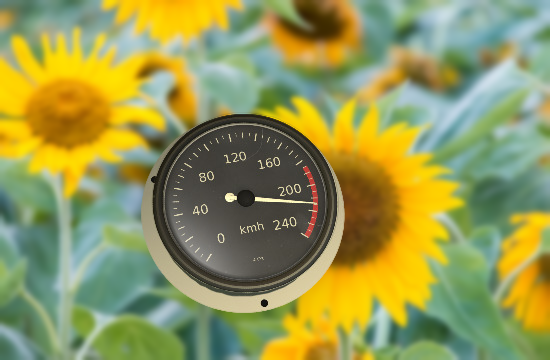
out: 215 km/h
